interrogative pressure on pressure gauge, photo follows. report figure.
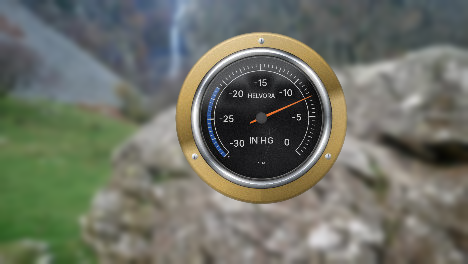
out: -7.5 inHg
